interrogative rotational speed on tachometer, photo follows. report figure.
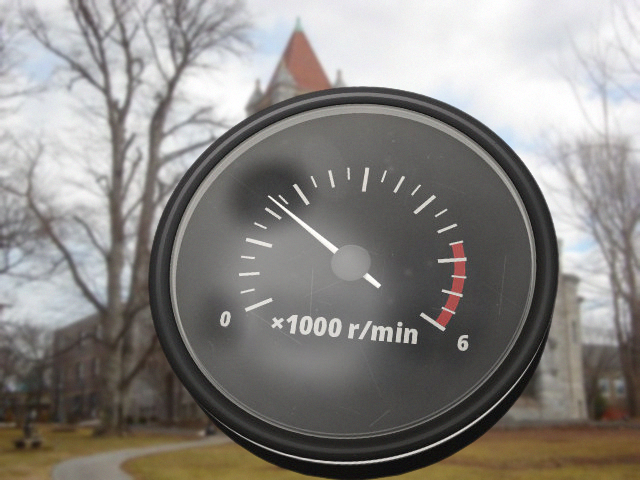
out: 1625 rpm
